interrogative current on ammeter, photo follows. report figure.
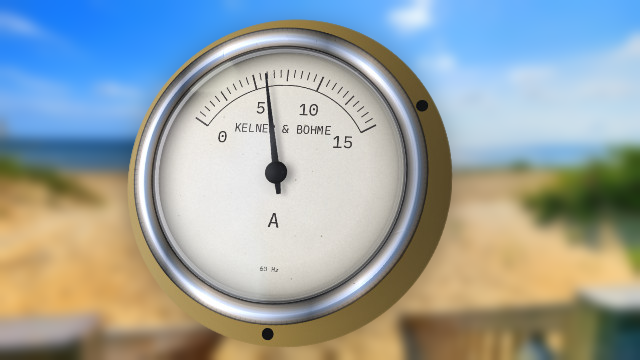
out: 6 A
